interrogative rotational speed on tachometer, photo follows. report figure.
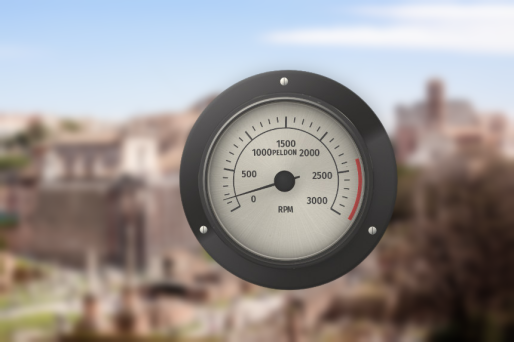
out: 150 rpm
